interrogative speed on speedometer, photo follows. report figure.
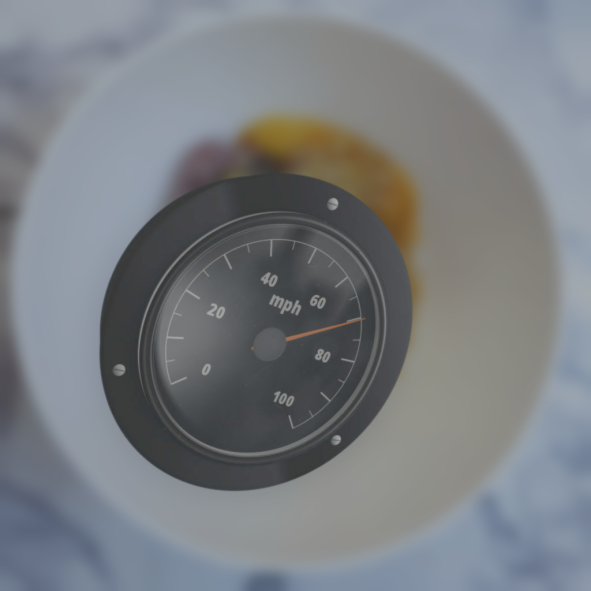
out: 70 mph
